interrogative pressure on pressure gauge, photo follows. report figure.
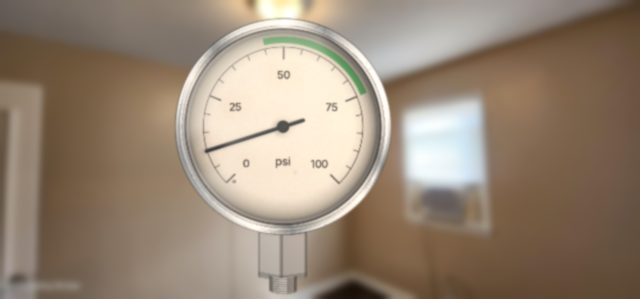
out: 10 psi
